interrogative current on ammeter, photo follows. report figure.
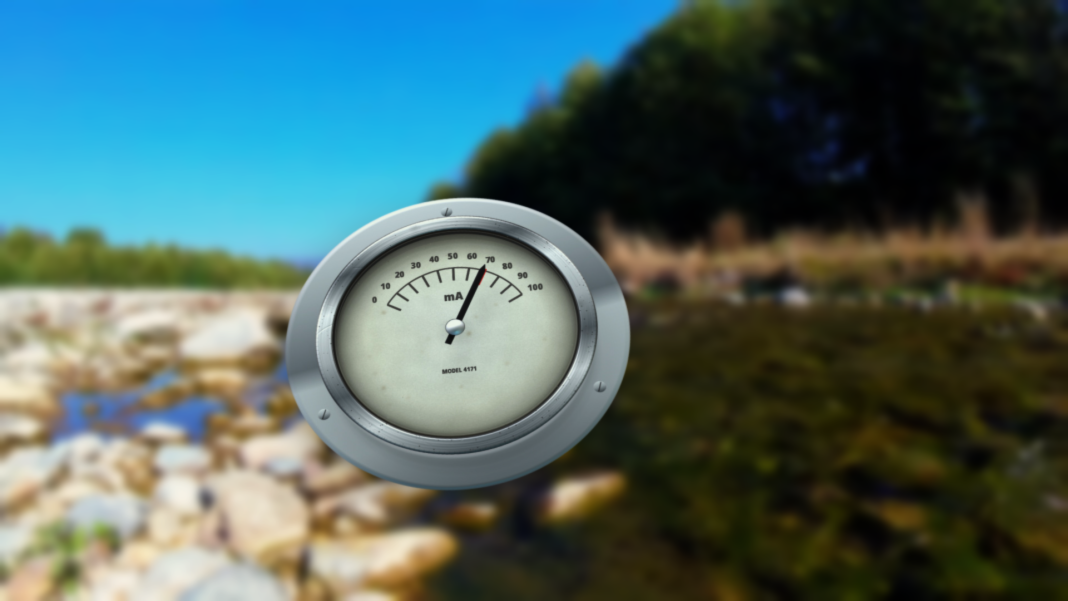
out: 70 mA
